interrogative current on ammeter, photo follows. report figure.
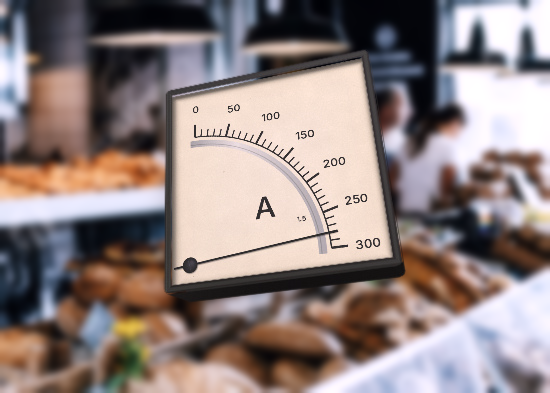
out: 280 A
